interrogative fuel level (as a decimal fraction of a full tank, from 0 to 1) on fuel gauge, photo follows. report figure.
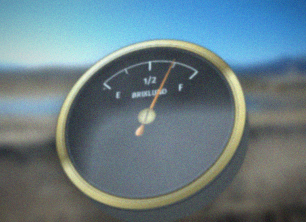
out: 0.75
